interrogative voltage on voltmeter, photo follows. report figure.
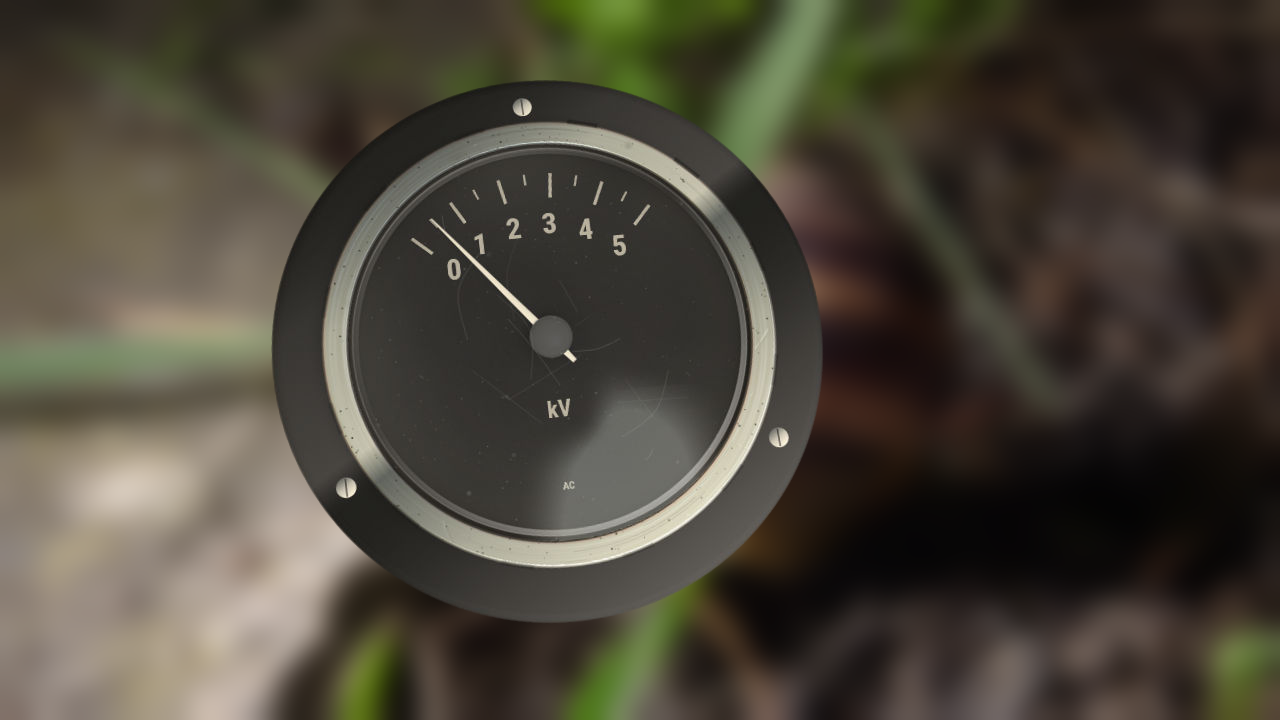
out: 0.5 kV
